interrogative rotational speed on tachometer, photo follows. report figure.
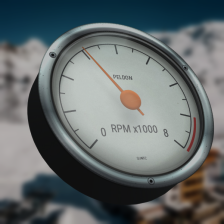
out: 3000 rpm
